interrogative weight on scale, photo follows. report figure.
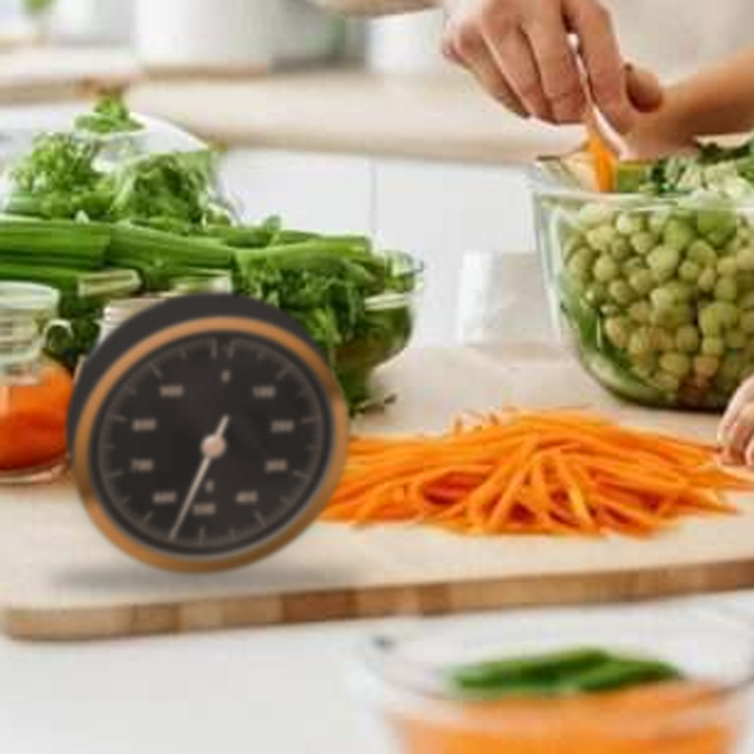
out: 550 g
